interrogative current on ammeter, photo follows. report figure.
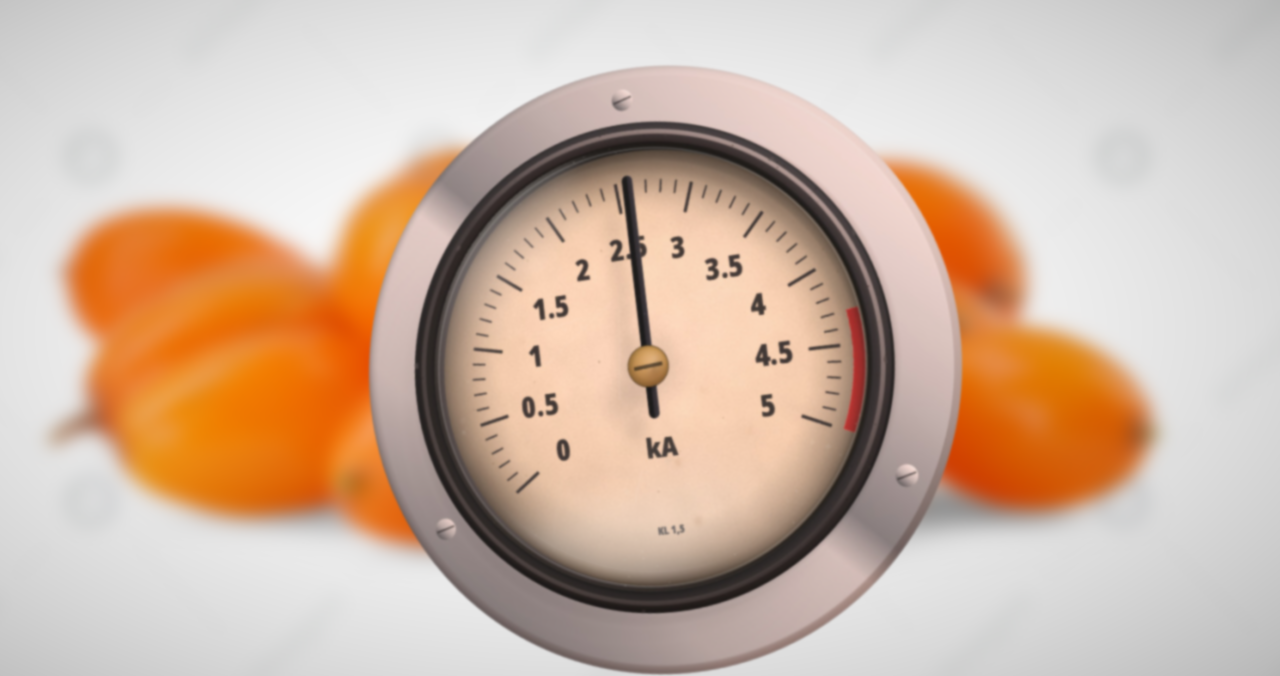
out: 2.6 kA
